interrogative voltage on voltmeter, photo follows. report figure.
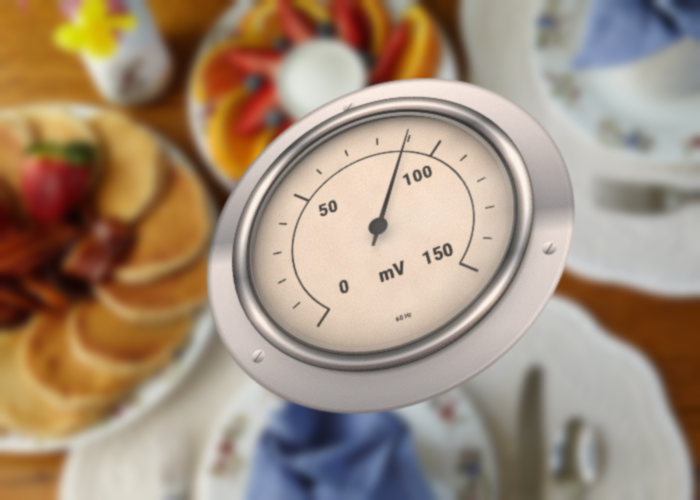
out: 90 mV
